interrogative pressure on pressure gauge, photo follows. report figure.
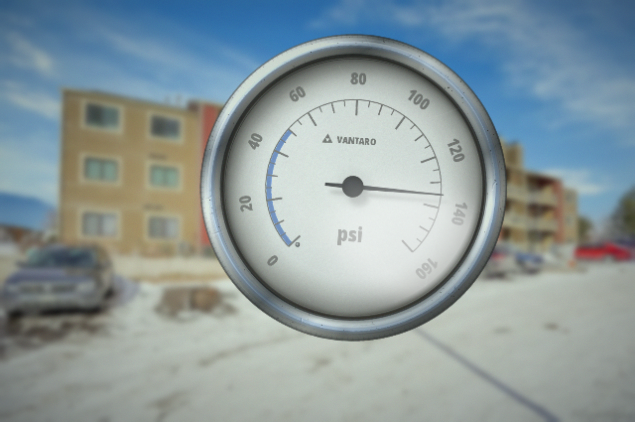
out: 135 psi
